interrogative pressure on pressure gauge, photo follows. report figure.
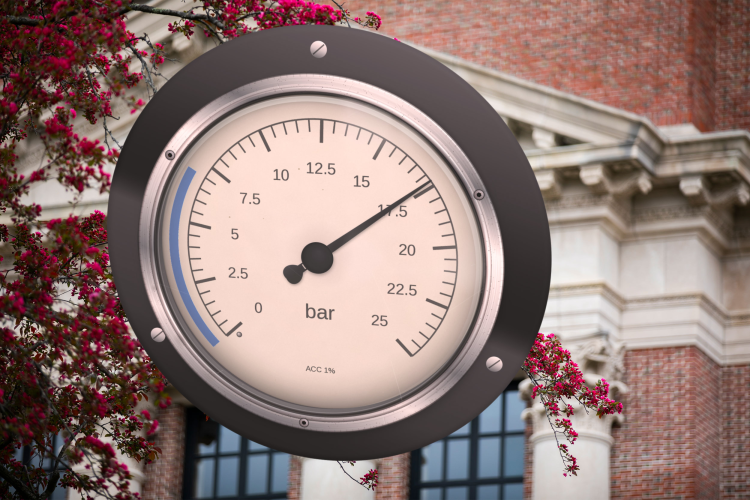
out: 17.25 bar
